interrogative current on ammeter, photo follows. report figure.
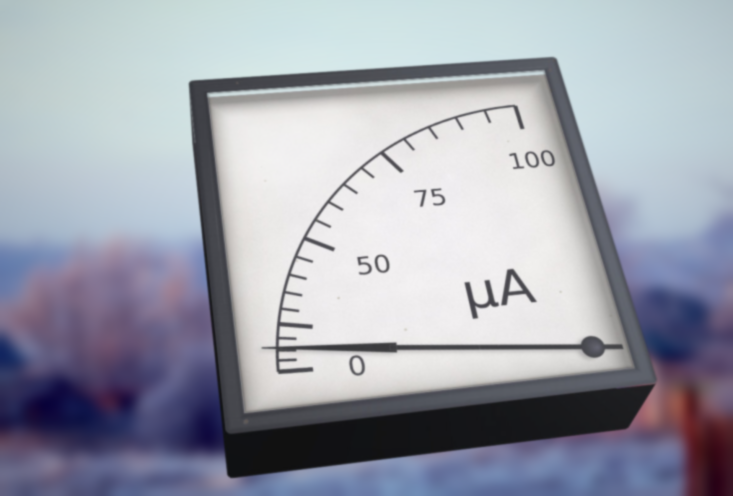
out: 15 µA
